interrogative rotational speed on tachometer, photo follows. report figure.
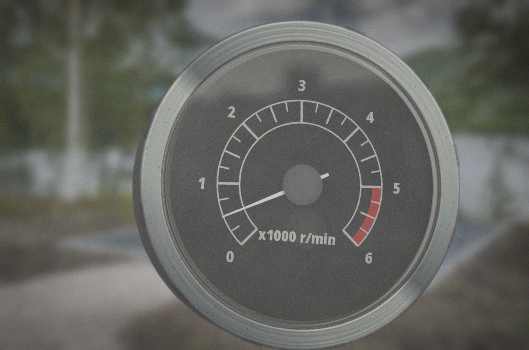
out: 500 rpm
